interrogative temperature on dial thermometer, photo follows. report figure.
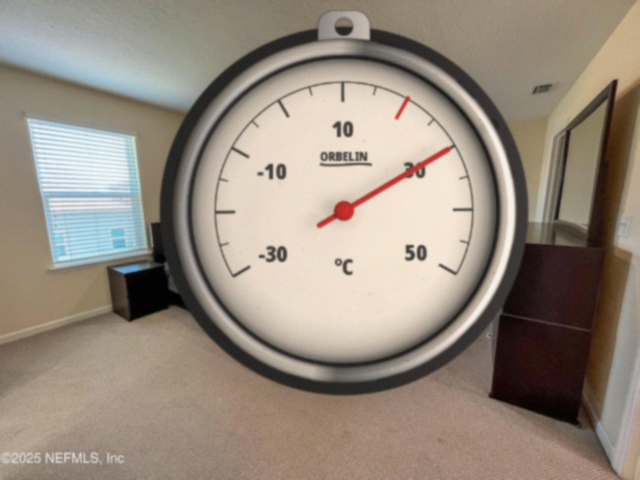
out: 30 °C
